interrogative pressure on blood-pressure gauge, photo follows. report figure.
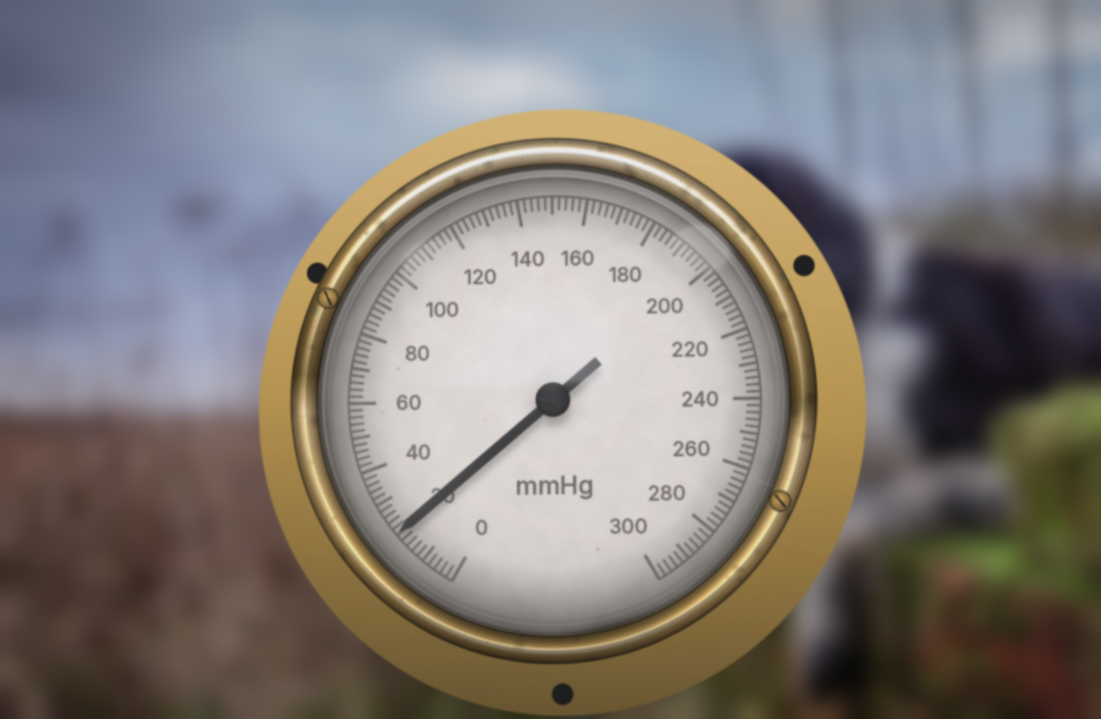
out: 20 mmHg
